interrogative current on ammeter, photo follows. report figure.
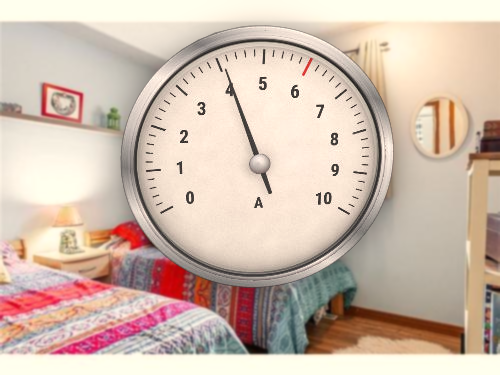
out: 4.1 A
